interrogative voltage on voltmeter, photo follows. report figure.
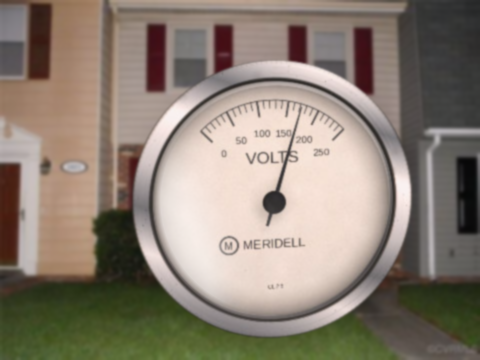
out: 170 V
